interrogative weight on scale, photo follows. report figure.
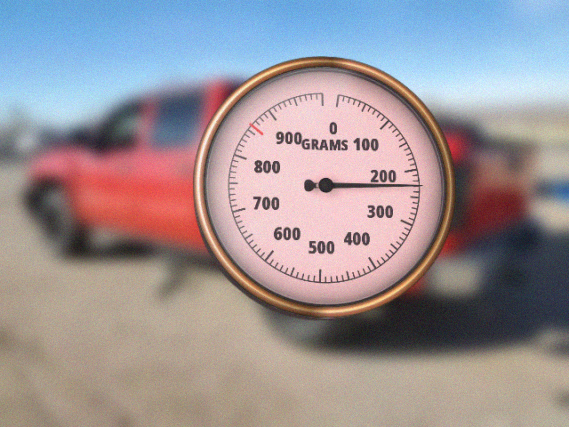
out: 230 g
